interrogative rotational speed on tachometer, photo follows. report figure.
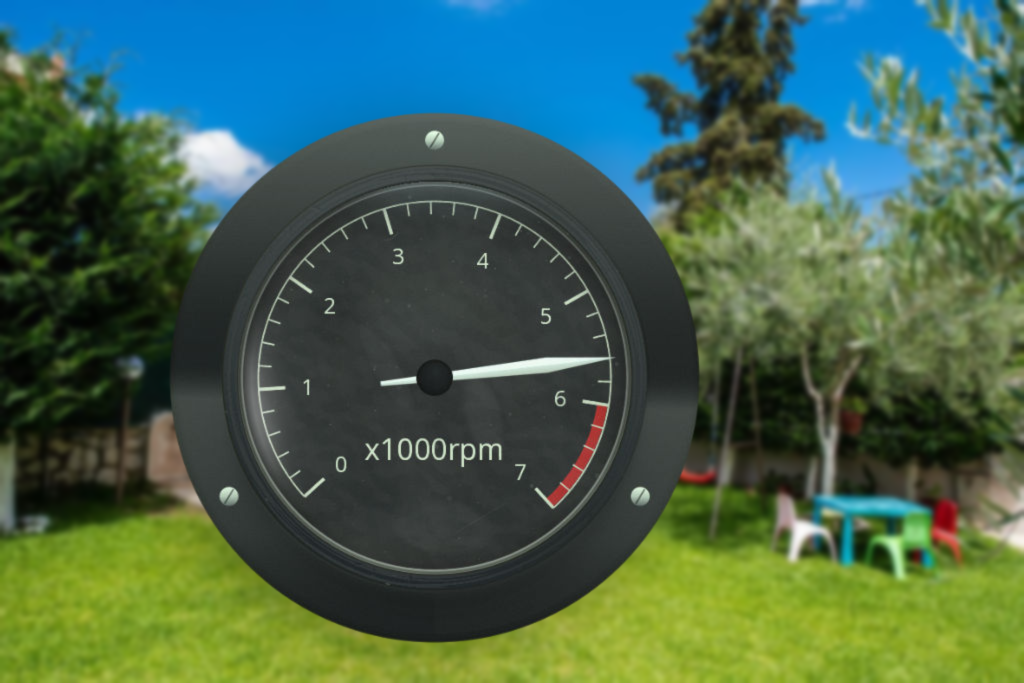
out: 5600 rpm
